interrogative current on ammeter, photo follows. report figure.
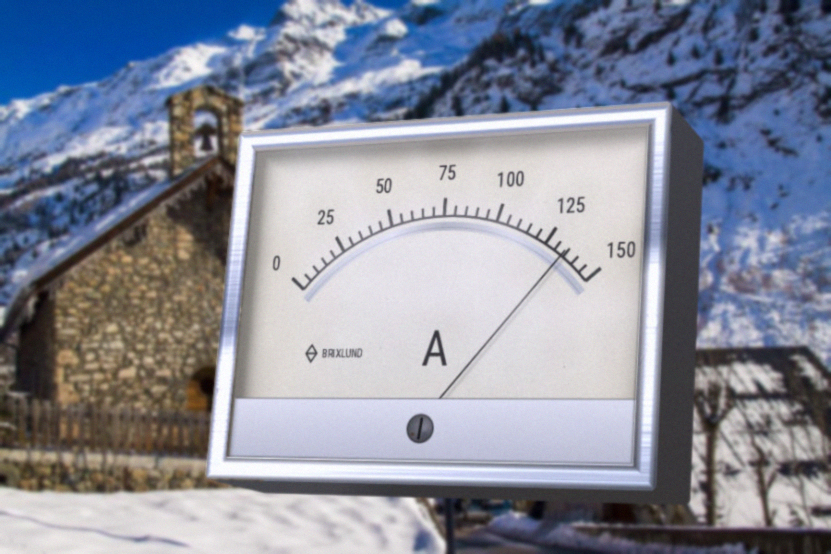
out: 135 A
